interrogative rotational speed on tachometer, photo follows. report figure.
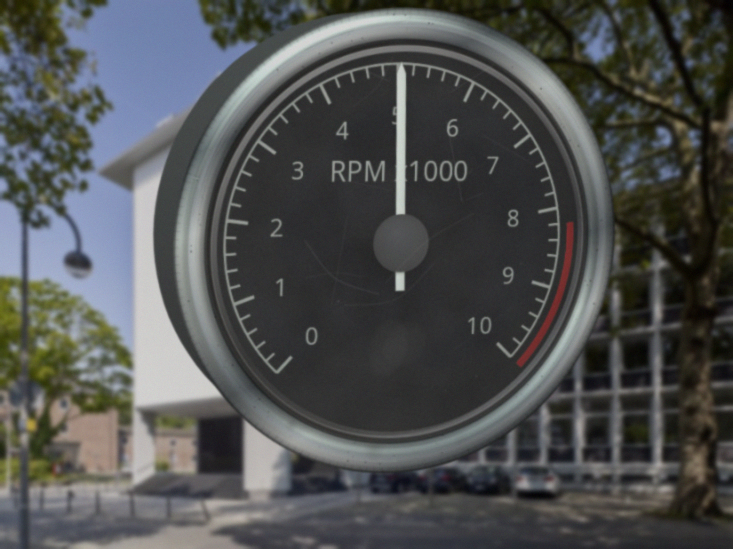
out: 5000 rpm
